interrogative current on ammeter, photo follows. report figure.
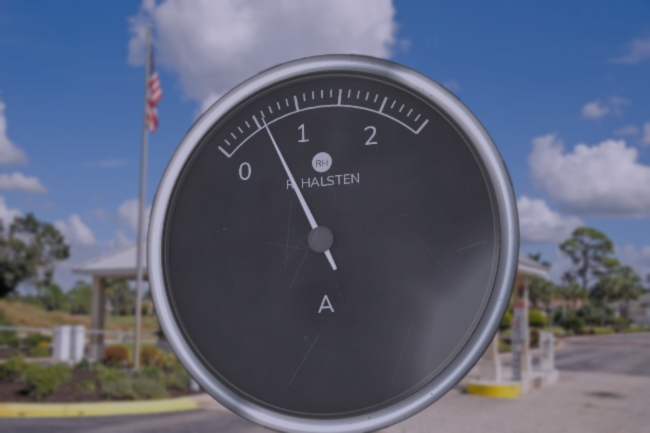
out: 0.6 A
